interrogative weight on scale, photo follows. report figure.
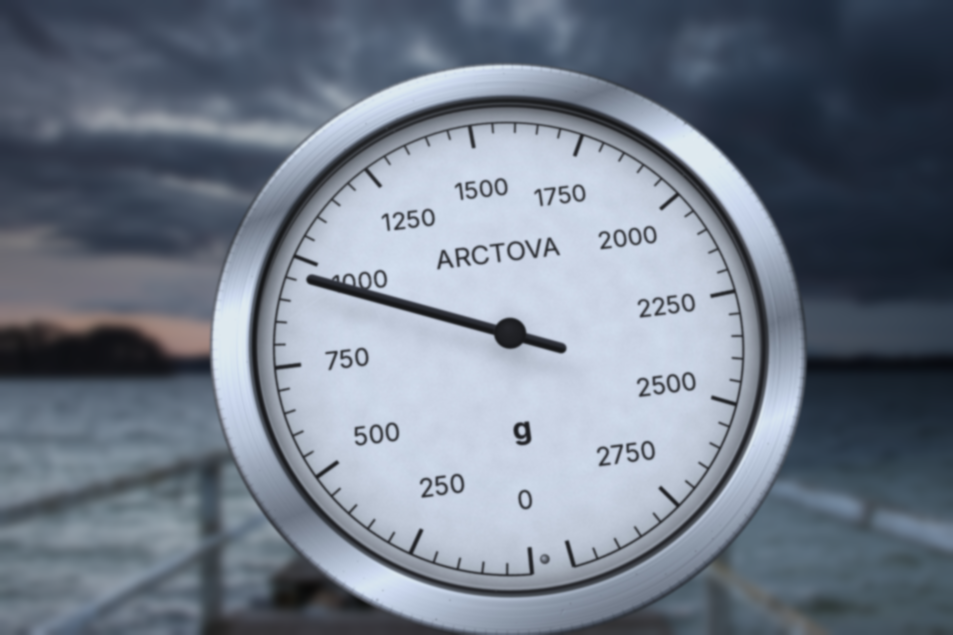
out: 950 g
